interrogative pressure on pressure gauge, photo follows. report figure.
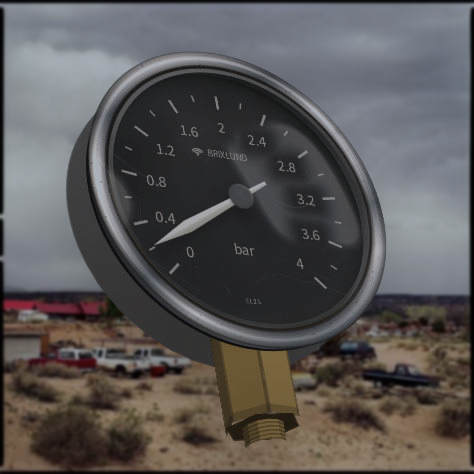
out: 0.2 bar
